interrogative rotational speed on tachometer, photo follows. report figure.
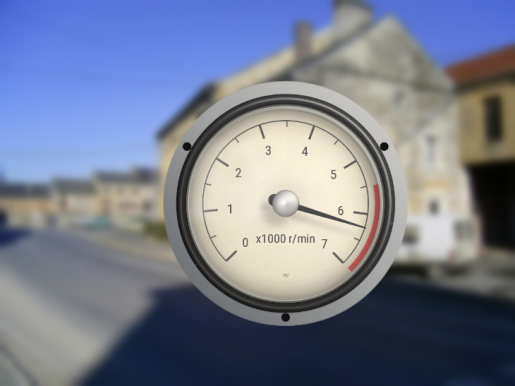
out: 6250 rpm
